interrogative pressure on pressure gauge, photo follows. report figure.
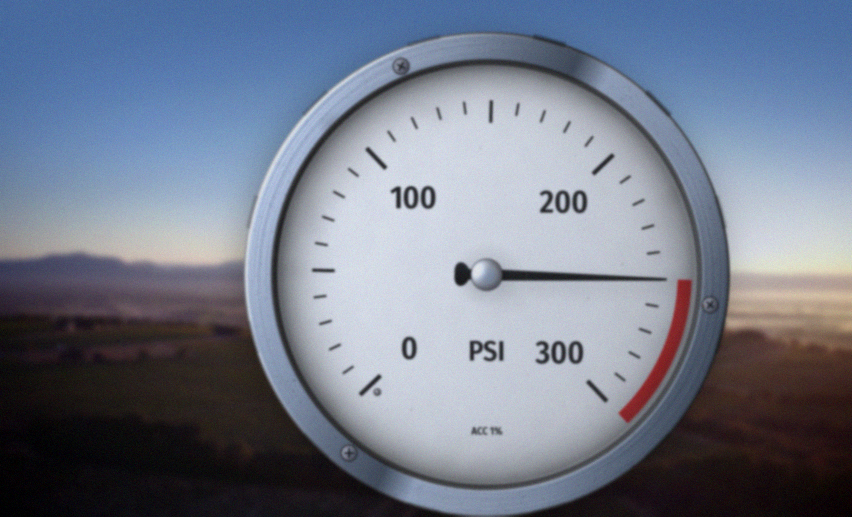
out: 250 psi
